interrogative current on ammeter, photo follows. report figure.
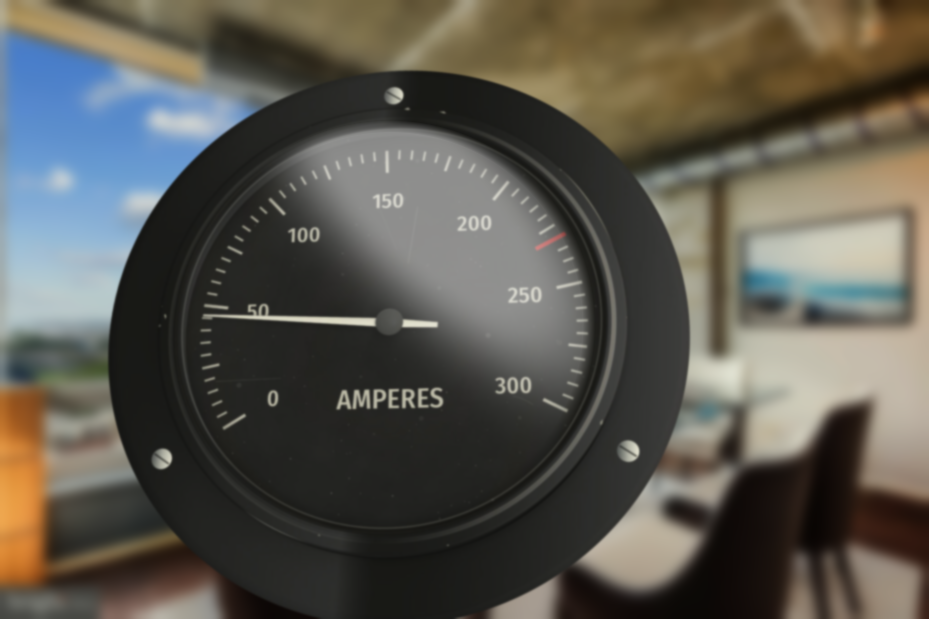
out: 45 A
